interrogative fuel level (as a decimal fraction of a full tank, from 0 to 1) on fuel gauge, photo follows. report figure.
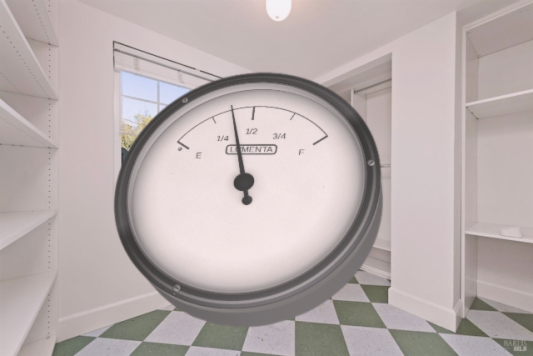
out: 0.375
